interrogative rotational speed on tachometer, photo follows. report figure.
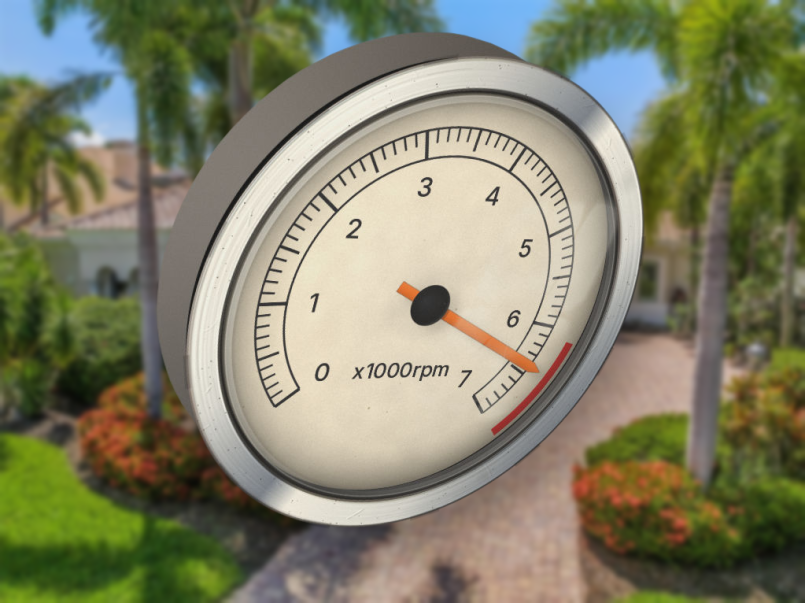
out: 6400 rpm
